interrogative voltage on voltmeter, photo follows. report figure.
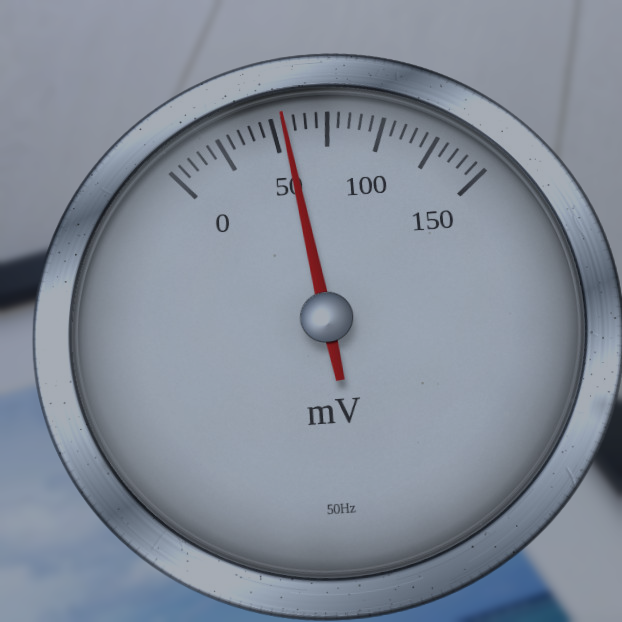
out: 55 mV
